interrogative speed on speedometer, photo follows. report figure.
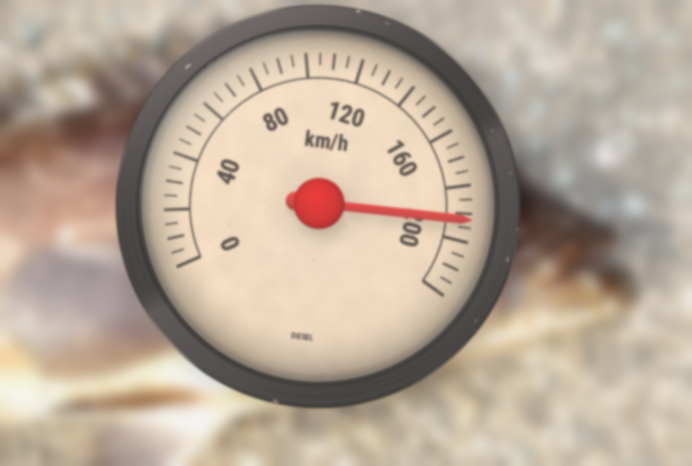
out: 192.5 km/h
